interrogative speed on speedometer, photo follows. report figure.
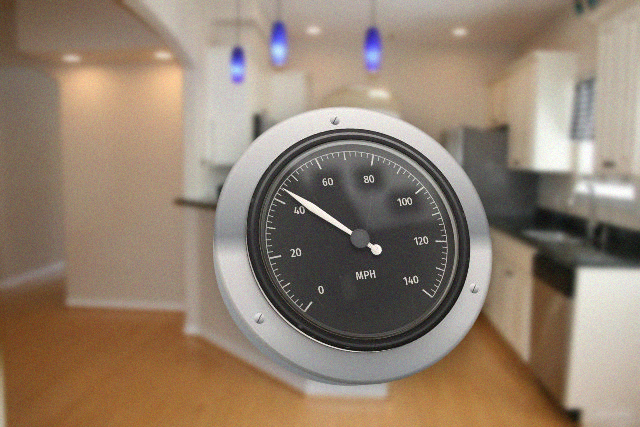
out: 44 mph
